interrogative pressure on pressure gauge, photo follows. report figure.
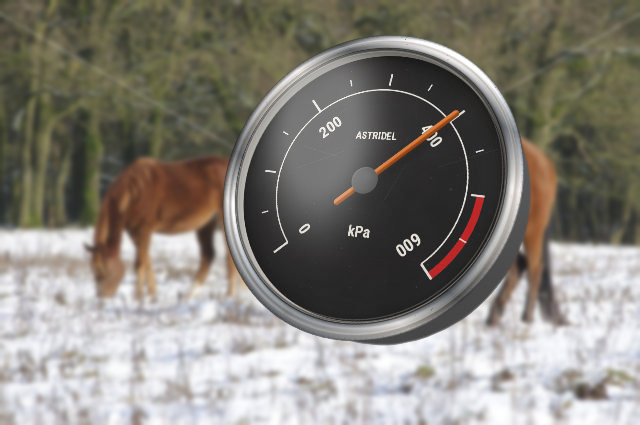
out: 400 kPa
